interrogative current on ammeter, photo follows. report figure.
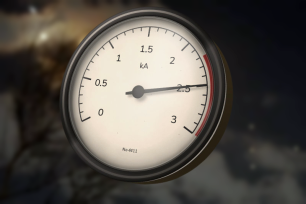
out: 2.5 kA
